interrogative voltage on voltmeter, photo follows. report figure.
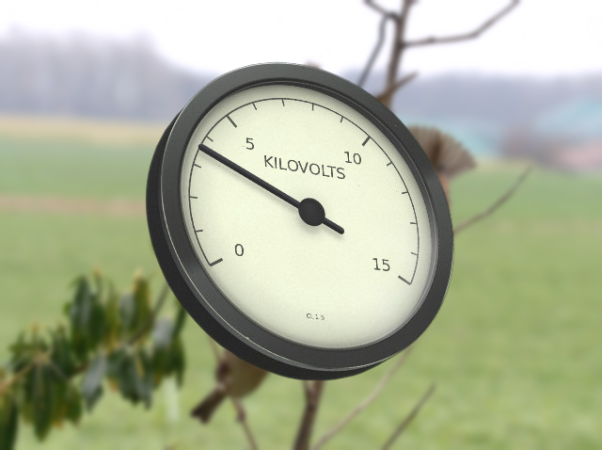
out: 3.5 kV
